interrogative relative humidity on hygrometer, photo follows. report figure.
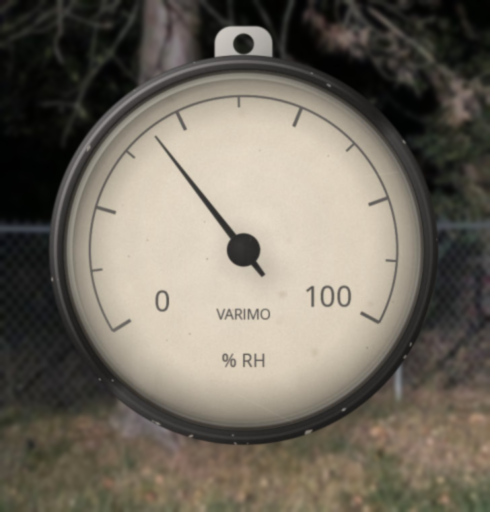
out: 35 %
